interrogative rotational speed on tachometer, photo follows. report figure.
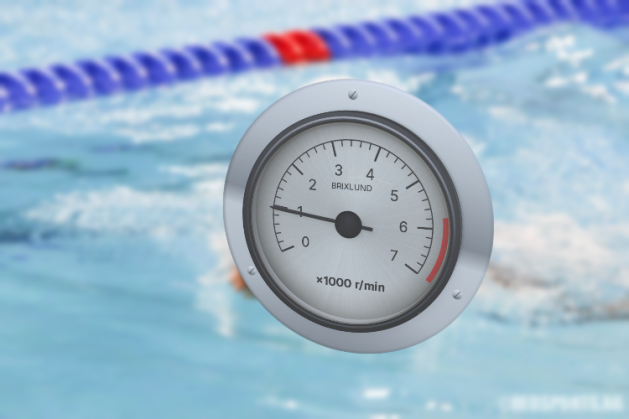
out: 1000 rpm
